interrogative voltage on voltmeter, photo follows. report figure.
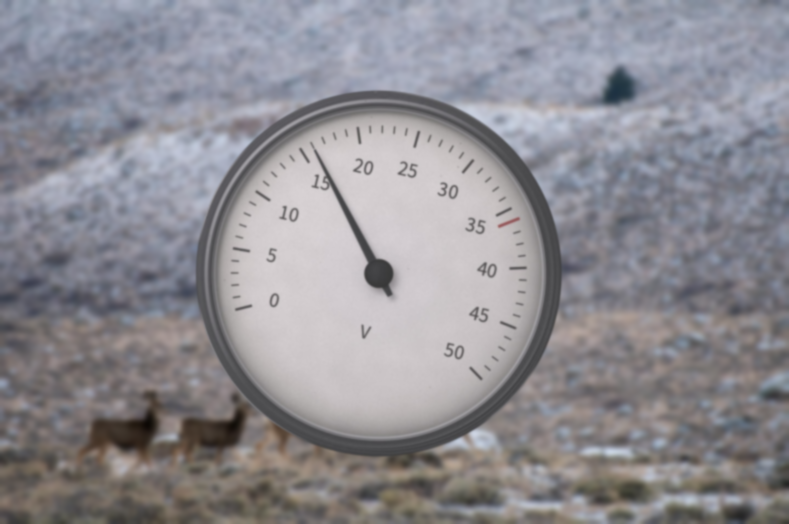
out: 16 V
